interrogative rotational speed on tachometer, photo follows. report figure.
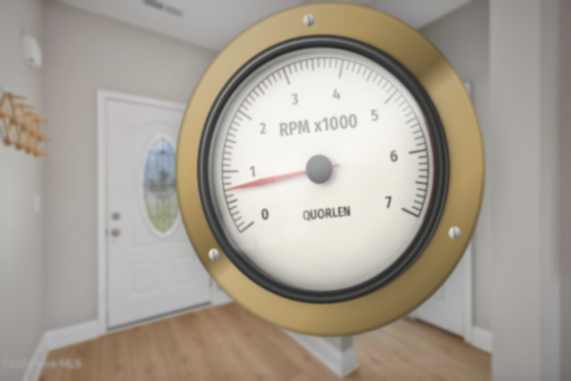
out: 700 rpm
